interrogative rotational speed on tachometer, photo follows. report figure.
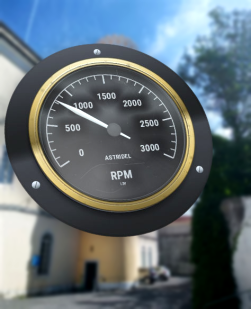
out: 800 rpm
